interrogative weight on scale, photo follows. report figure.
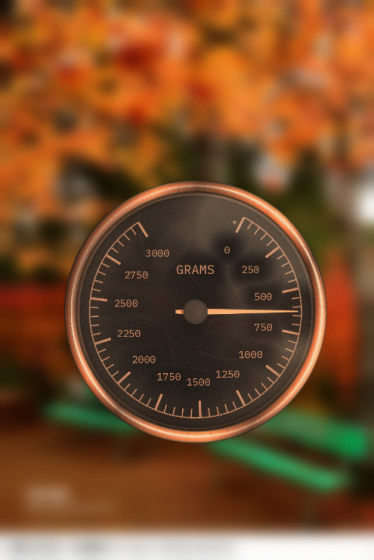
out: 625 g
